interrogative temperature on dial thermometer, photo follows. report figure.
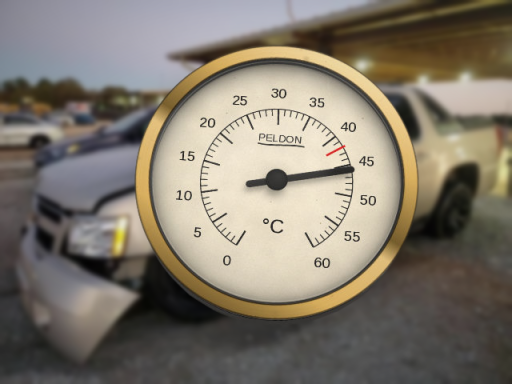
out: 46 °C
